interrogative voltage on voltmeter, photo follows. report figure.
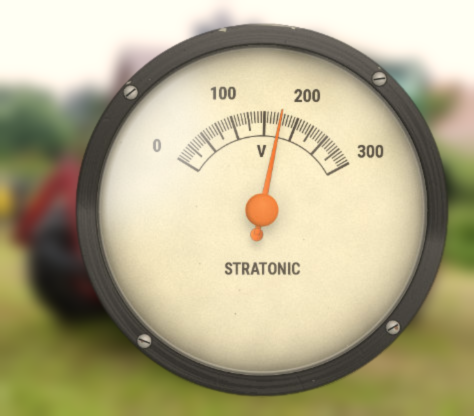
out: 175 V
